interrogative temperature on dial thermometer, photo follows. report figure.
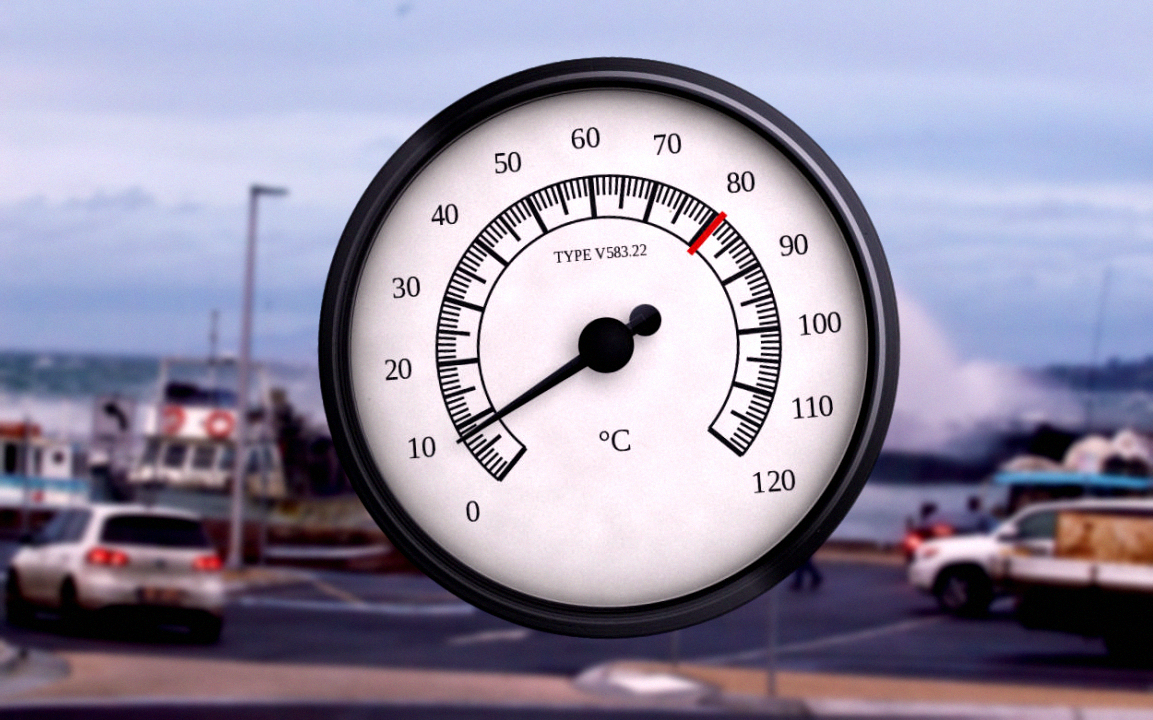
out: 8 °C
